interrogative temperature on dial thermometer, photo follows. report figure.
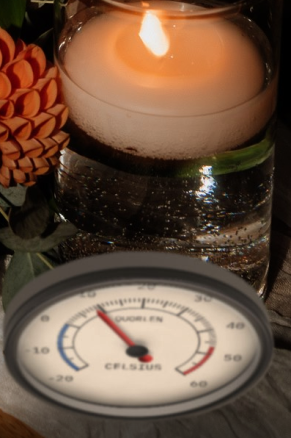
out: 10 °C
